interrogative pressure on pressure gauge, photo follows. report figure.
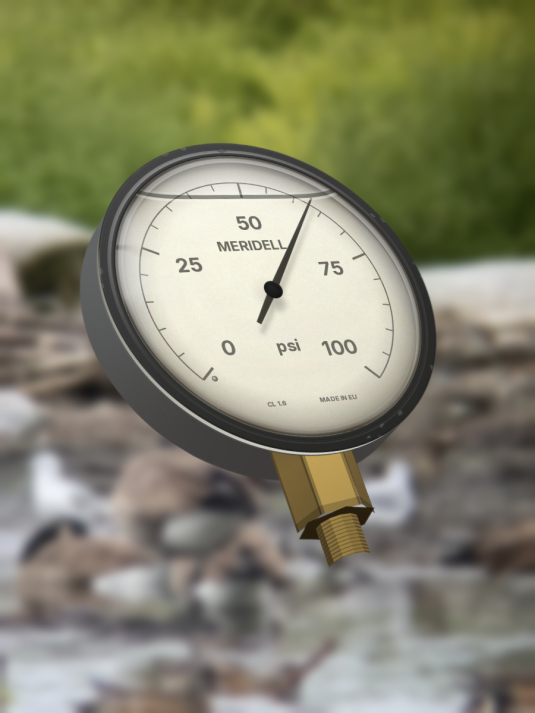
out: 62.5 psi
